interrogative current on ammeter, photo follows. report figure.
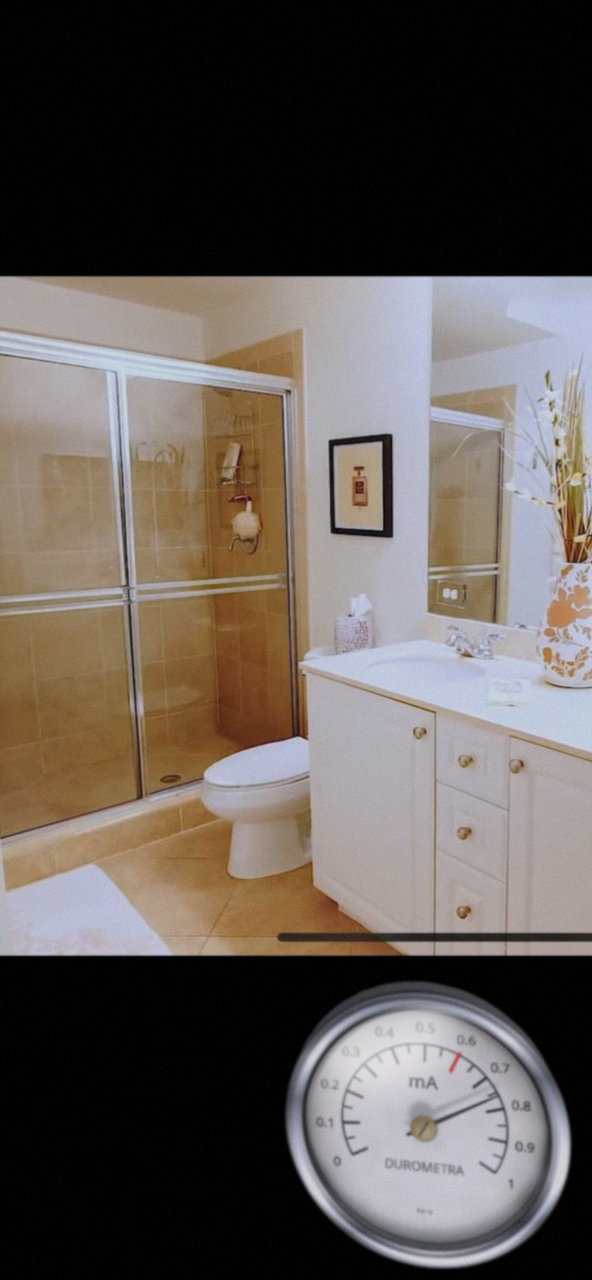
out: 0.75 mA
